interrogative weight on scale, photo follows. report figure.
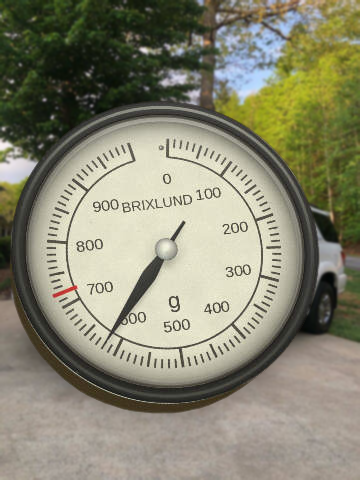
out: 620 g
